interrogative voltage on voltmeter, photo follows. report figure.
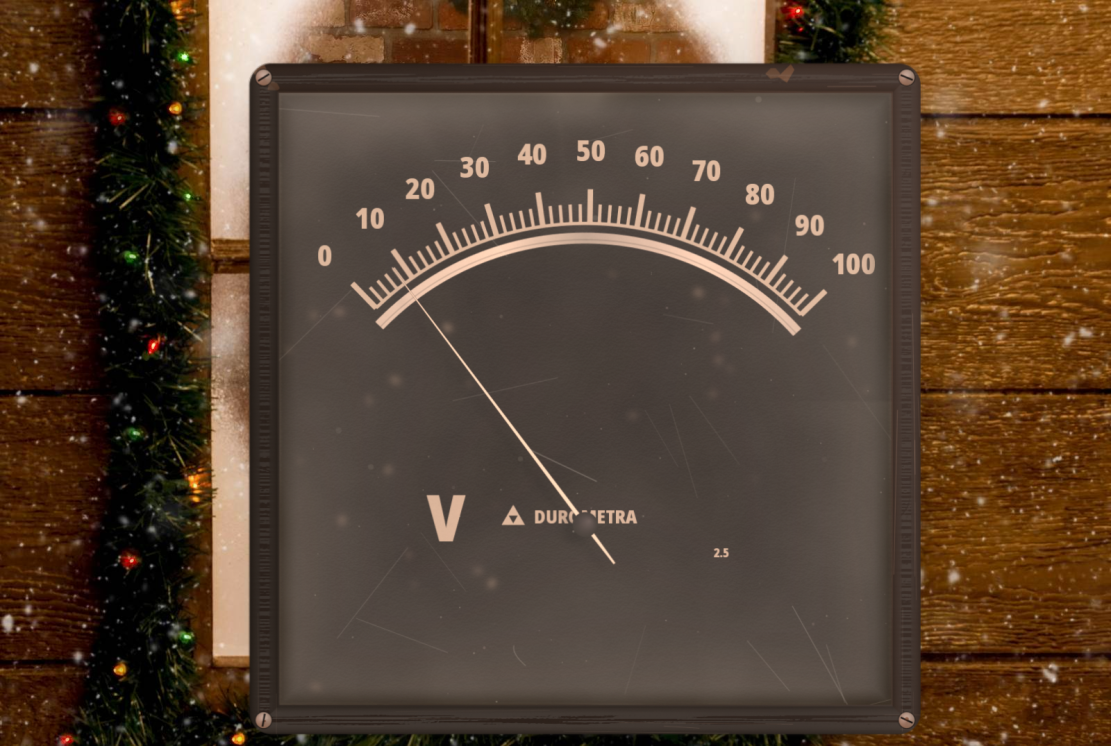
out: 8 V
